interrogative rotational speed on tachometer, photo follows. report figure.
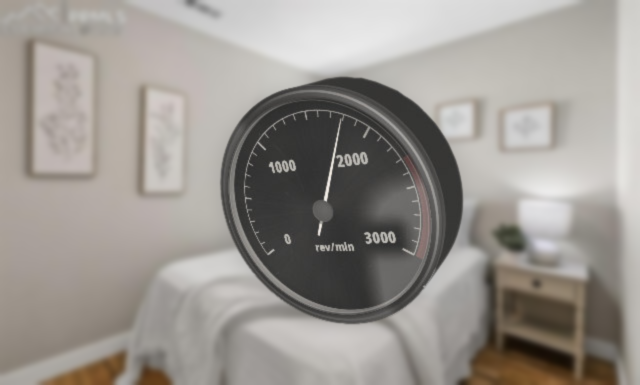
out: 1800 rpm
